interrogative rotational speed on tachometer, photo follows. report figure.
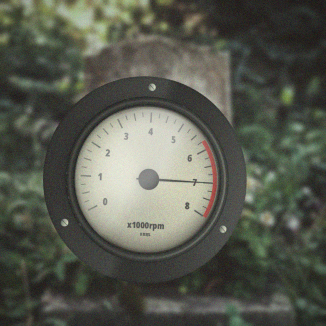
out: 7000 rpm
